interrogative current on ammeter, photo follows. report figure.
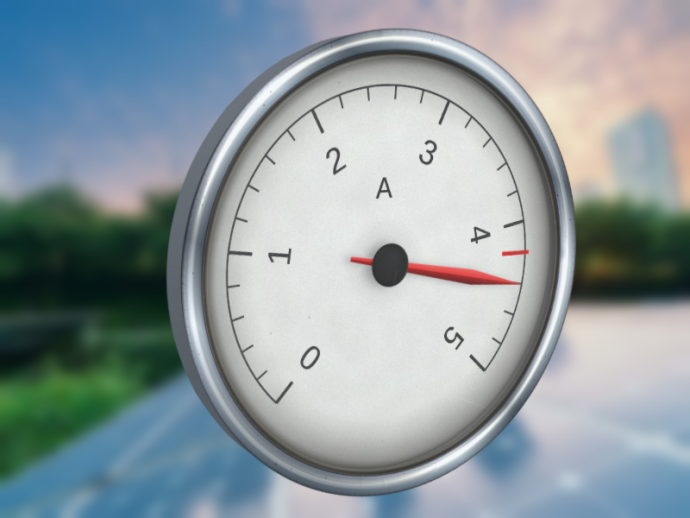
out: 4.4 A
